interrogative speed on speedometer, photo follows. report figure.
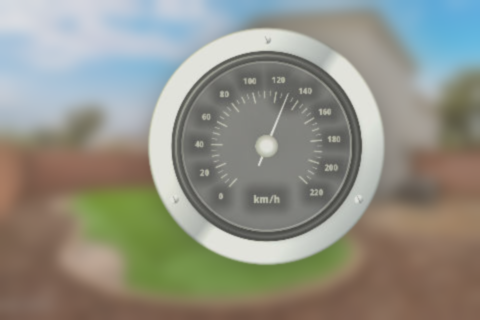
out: 130 km/h
